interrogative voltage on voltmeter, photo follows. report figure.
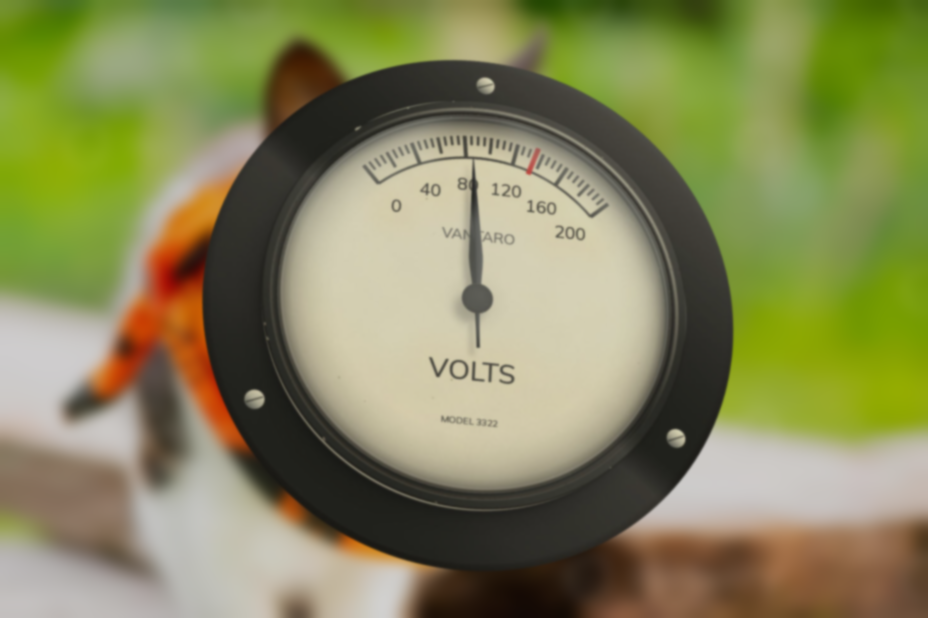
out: 85 V
